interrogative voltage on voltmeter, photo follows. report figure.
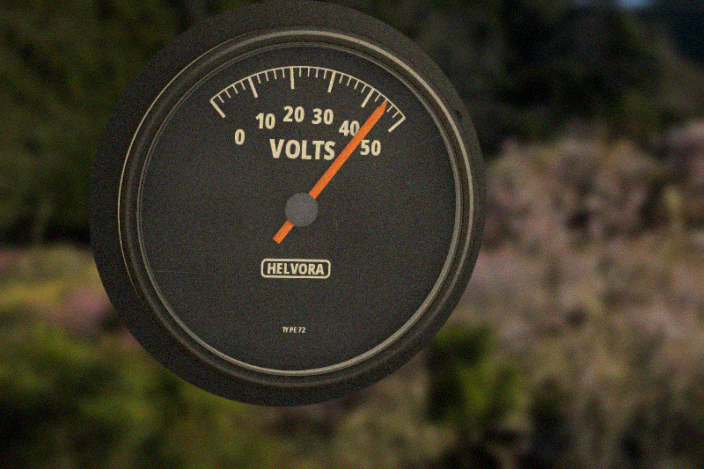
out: 44 V
